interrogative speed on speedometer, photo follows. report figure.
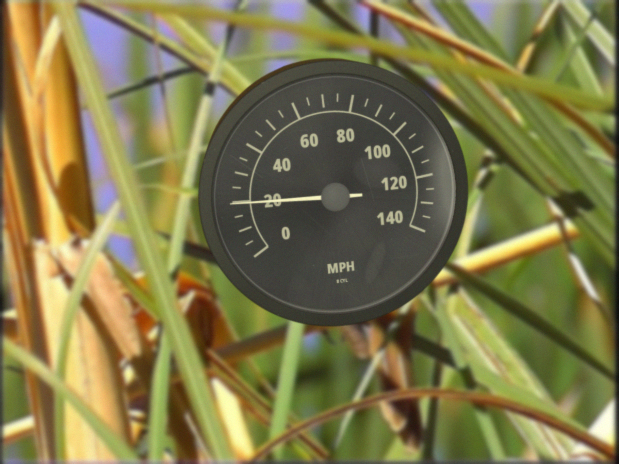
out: 20 mph
